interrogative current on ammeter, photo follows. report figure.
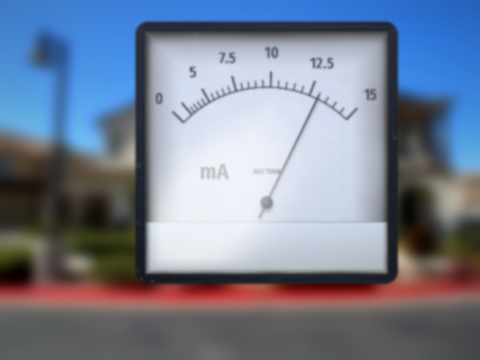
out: 13 mA
